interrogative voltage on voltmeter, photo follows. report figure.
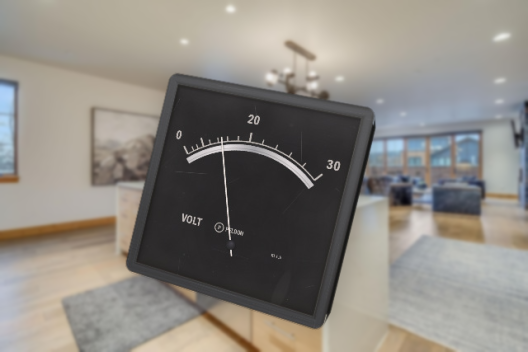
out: 15 V
